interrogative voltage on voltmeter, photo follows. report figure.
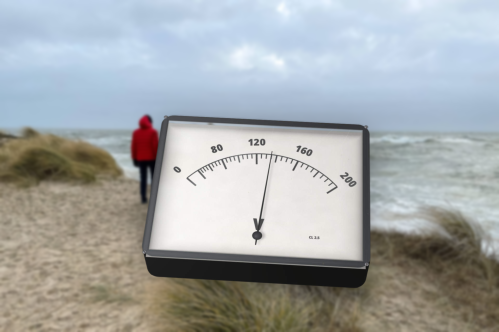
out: 135 V
